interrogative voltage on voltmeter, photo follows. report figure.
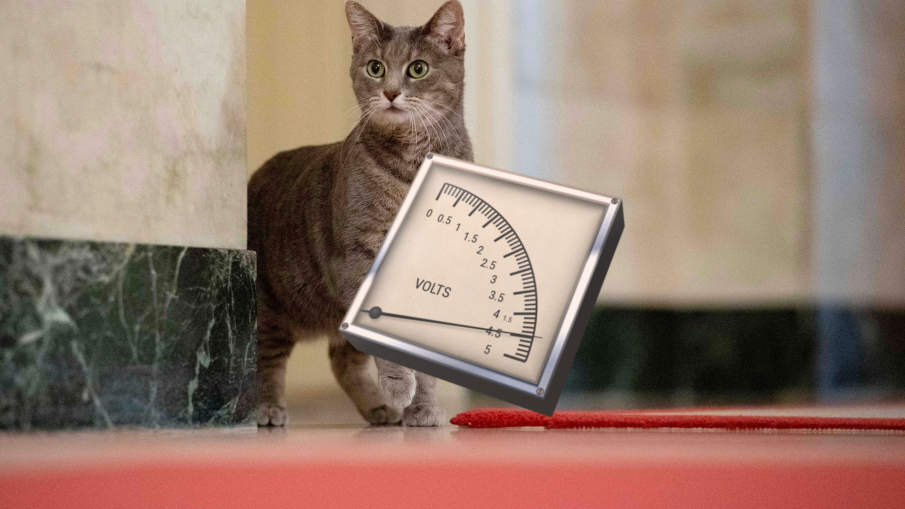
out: 4.5 V
